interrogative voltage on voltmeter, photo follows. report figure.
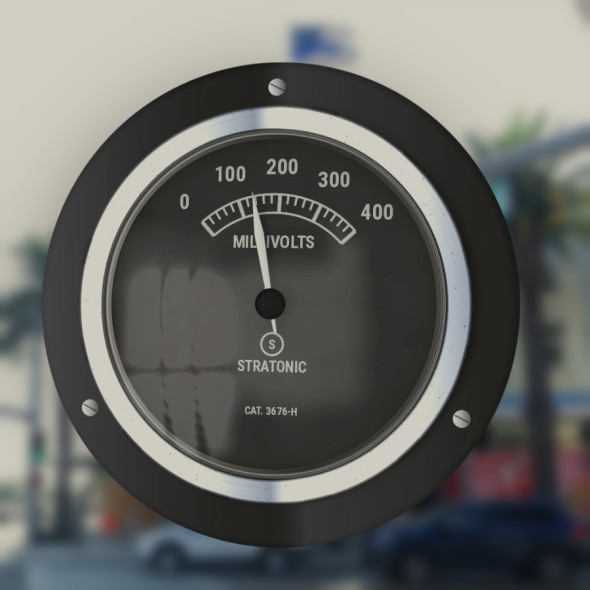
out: 140 mV
